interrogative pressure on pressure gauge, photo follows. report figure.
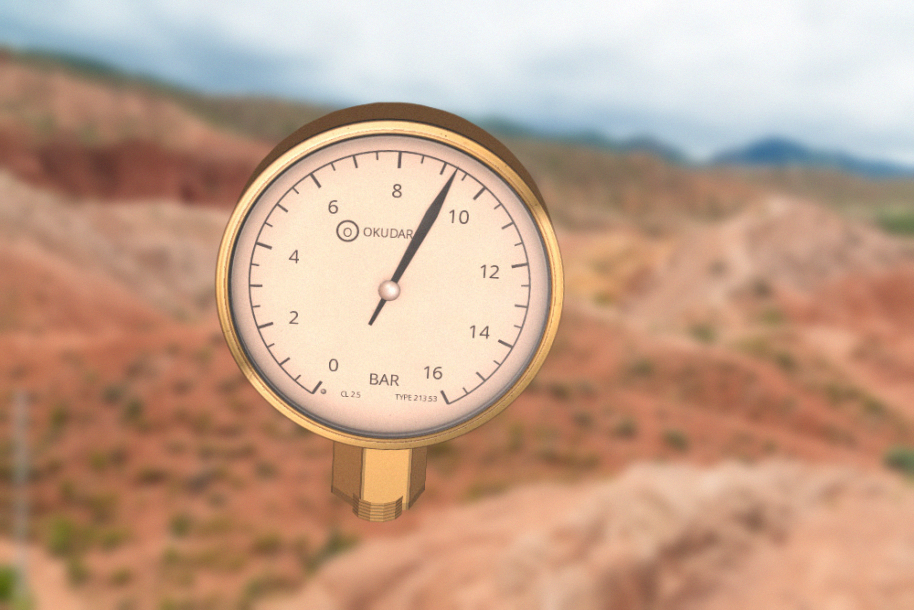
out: 9.25 bar
